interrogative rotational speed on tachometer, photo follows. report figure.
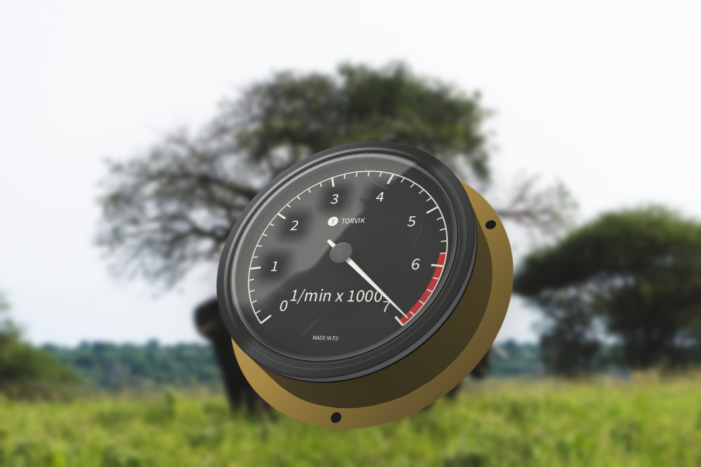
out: 6900 rpm
